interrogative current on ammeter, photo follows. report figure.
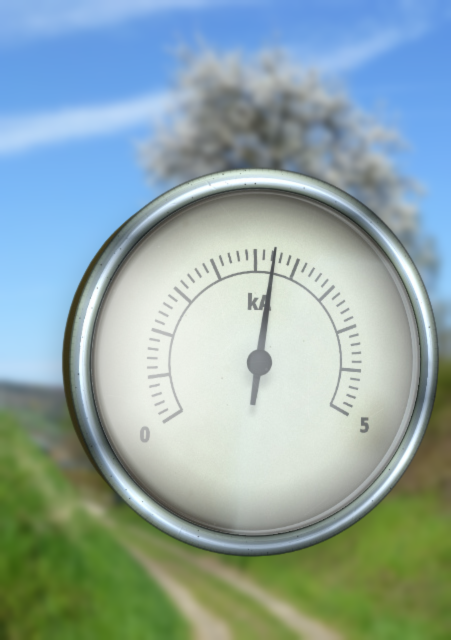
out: 2.7 kA
